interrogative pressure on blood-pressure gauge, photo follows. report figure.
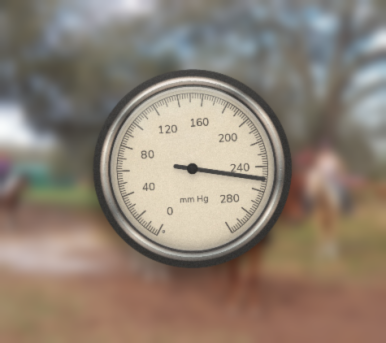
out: 250 mmHg
